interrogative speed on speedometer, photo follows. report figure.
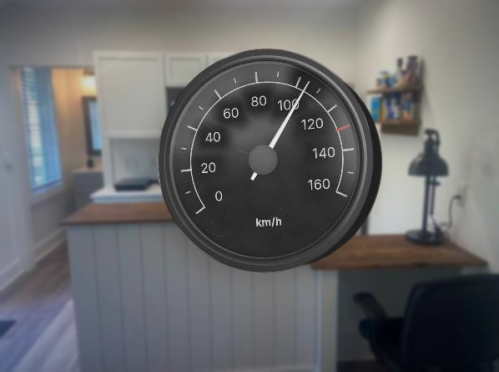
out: 105 km/h
